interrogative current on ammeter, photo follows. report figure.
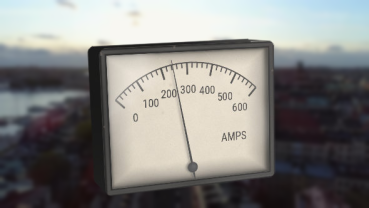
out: 240 A
